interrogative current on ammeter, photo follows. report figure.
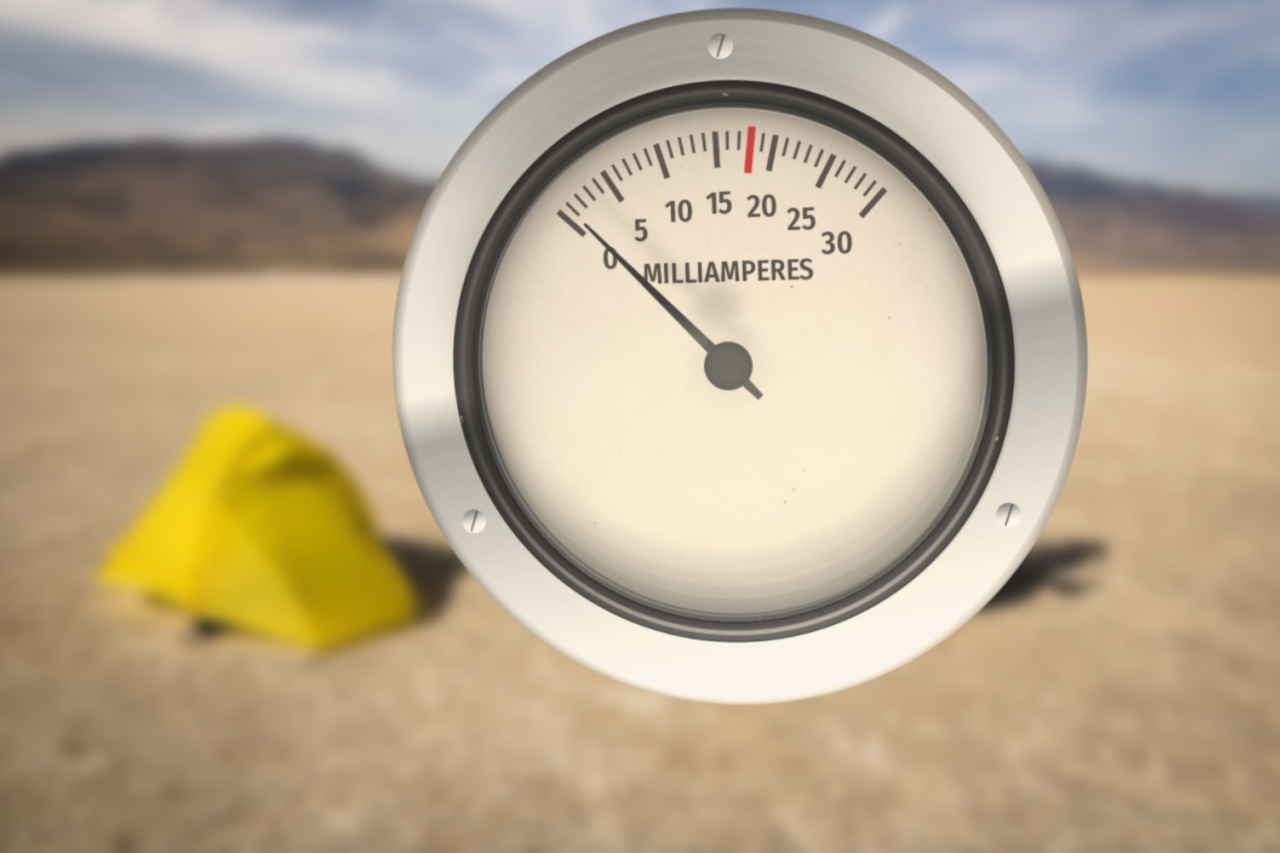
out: 1 mA
